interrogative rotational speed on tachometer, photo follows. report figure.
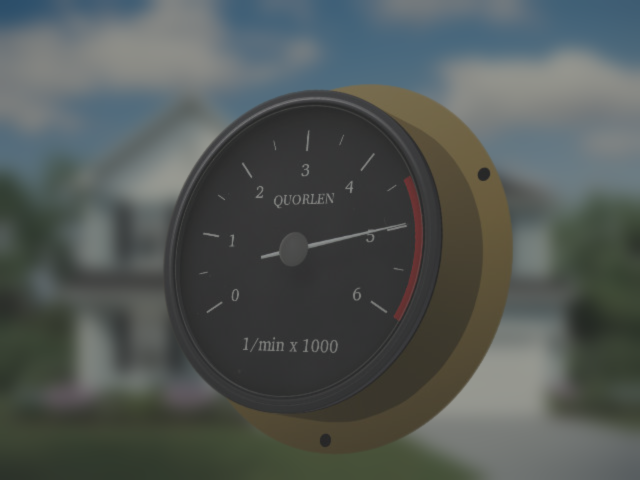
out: 5000 rpm
